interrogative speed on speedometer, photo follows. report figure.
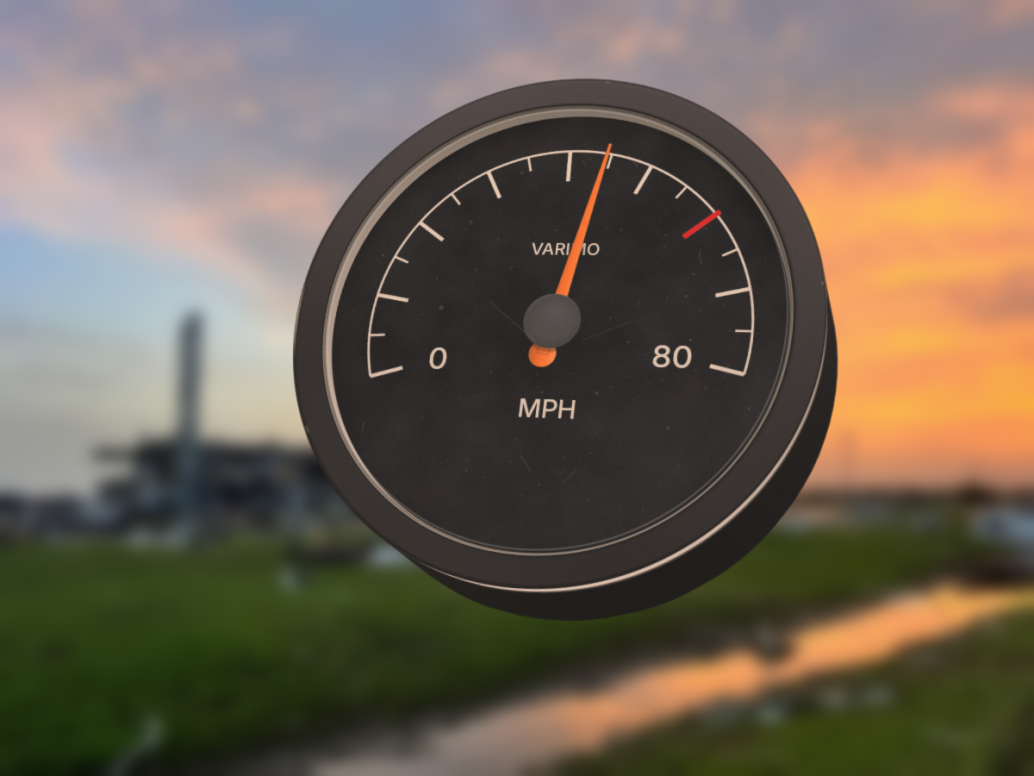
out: 45 mph
